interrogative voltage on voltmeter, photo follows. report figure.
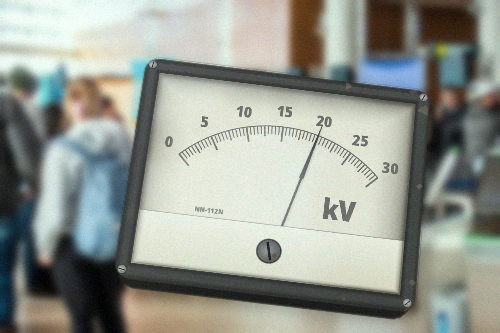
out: 20 kV
